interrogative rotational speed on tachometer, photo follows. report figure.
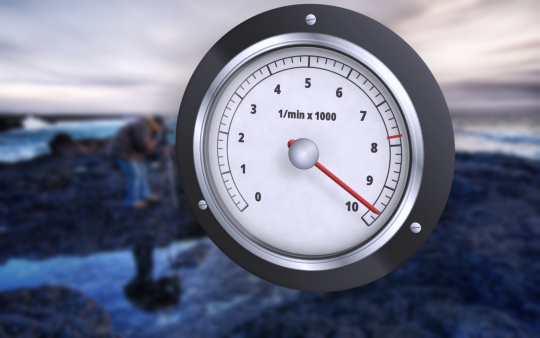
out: 9600 rpm
